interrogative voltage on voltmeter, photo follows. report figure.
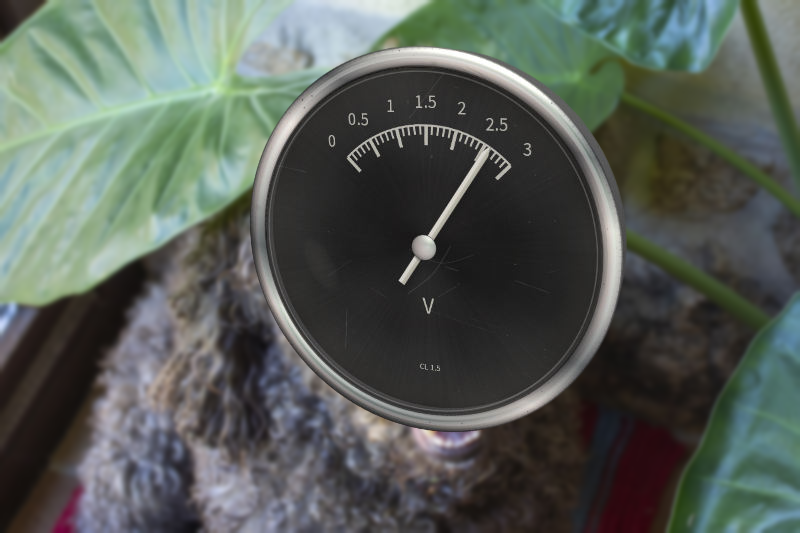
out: 2.6 V
